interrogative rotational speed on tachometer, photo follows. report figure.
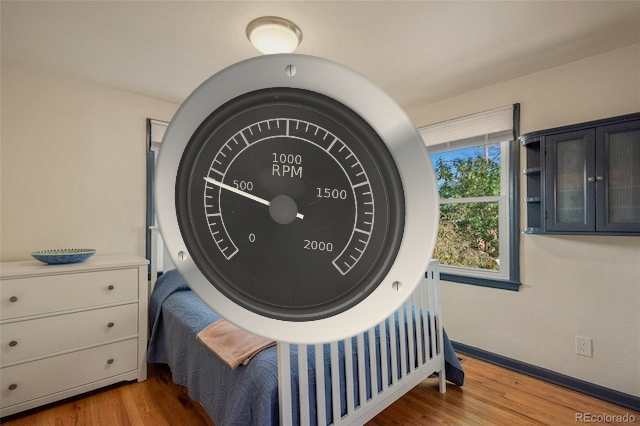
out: 450 rpm
